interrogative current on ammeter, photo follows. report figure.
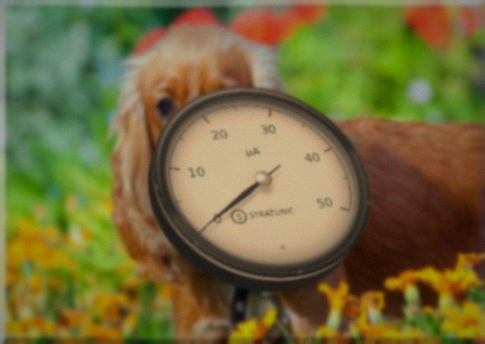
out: 0 µA
